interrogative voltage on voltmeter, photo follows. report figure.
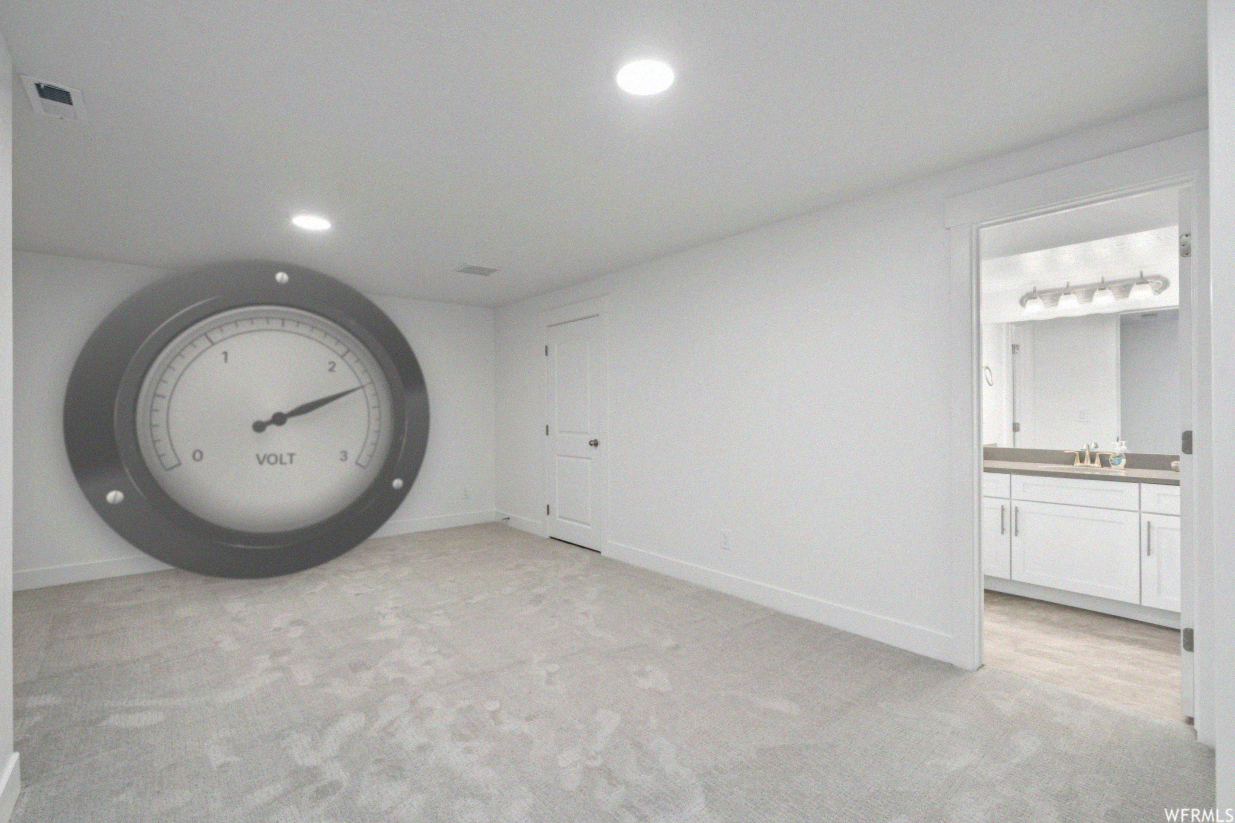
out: 2.3 V
